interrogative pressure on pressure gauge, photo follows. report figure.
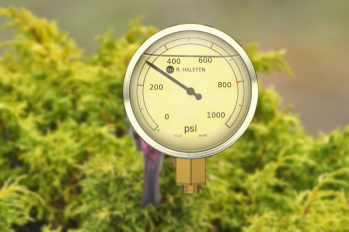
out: 300 psi
